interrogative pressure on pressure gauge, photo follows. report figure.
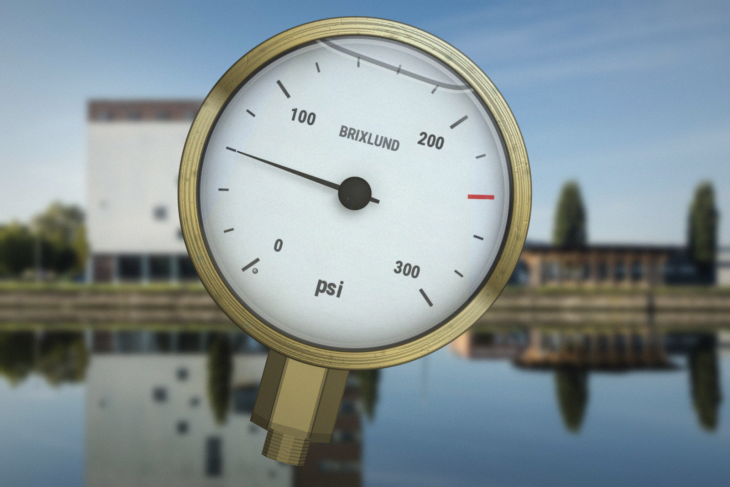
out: 60 psi
